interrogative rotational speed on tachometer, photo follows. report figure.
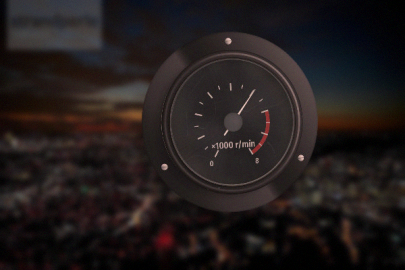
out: 5000 rpm
